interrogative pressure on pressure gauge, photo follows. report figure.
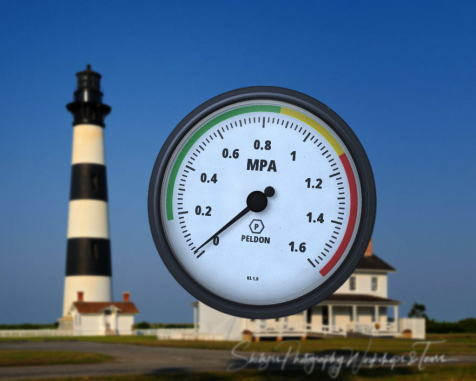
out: 0.02 MPa
